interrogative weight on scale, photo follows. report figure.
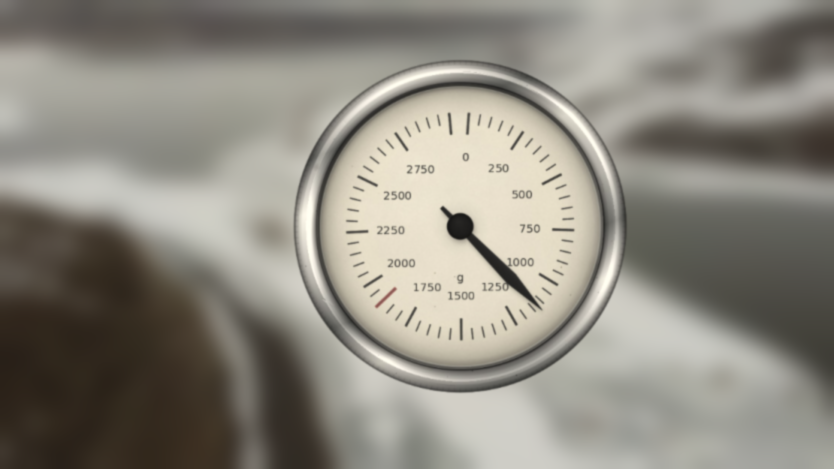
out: 1125 g
